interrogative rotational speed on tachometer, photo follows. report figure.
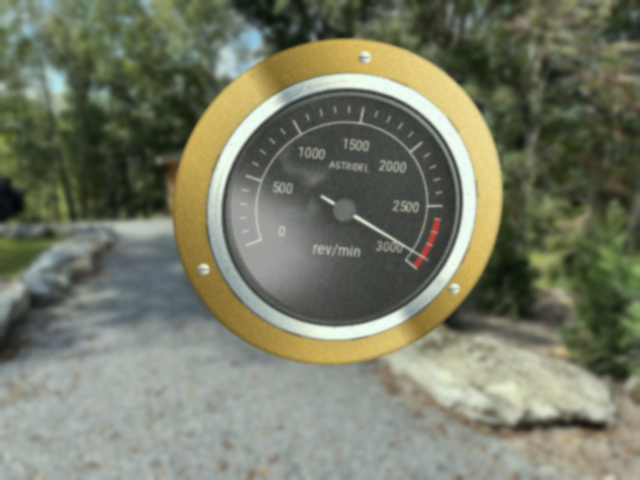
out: 2900 rpm
